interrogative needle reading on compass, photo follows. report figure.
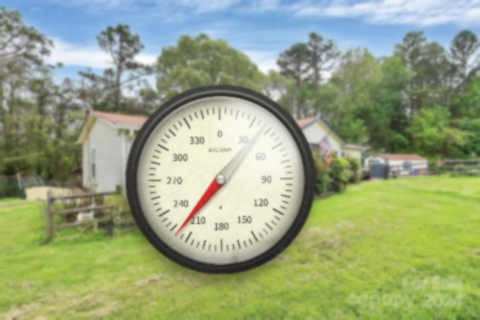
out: 220 °
